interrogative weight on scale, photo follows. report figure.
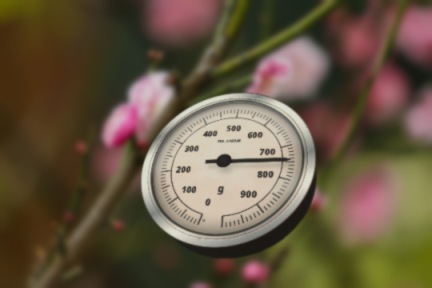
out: 750 g
